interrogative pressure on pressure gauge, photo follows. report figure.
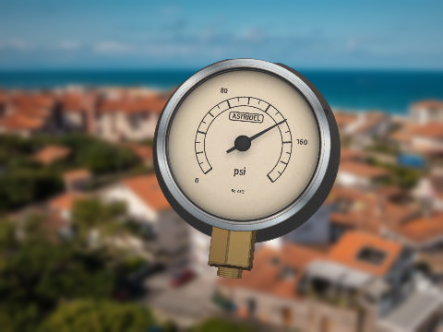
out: 140 psi
